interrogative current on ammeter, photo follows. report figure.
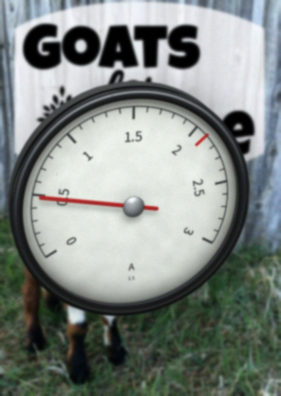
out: 0.5 A
